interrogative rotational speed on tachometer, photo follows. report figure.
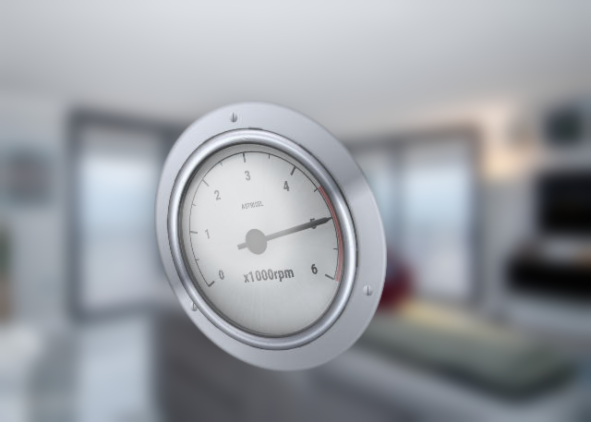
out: 5000 rpm
